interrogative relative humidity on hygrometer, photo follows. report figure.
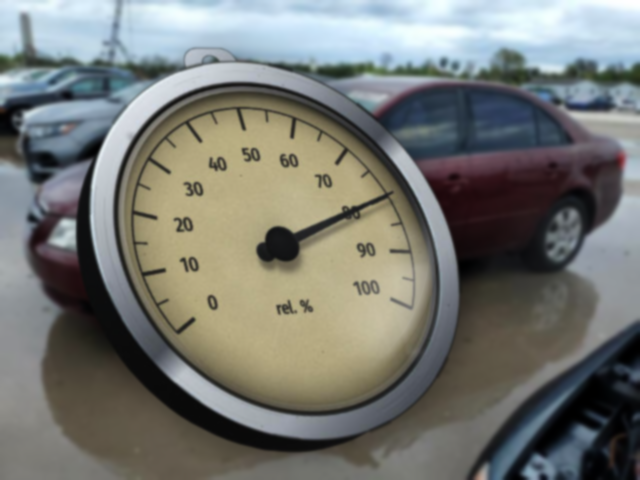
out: 80 %
